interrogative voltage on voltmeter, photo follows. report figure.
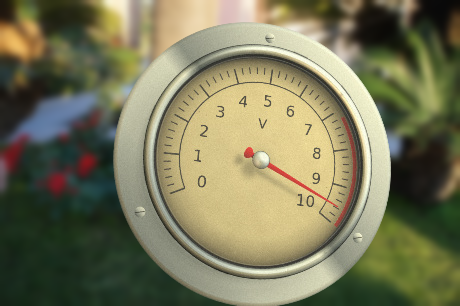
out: 9.6 V
